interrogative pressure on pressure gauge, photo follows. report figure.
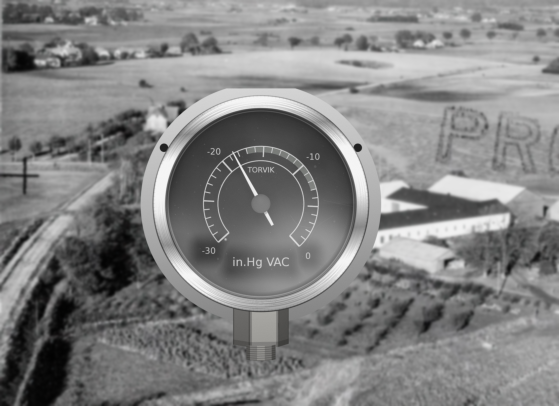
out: -18.5 inHg
